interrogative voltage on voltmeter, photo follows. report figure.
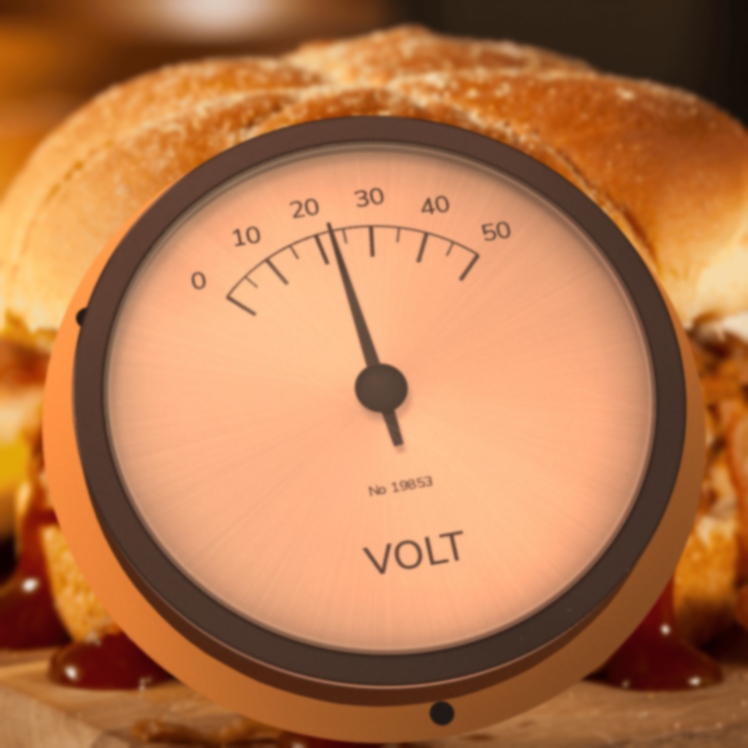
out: 22.5 V
